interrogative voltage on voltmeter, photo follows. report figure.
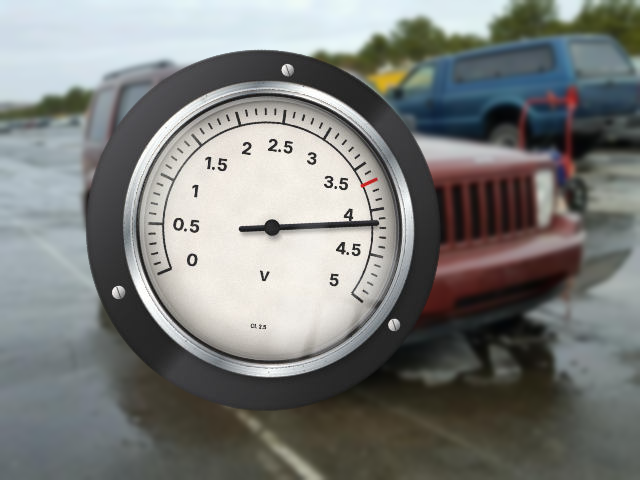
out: 4.15 V
